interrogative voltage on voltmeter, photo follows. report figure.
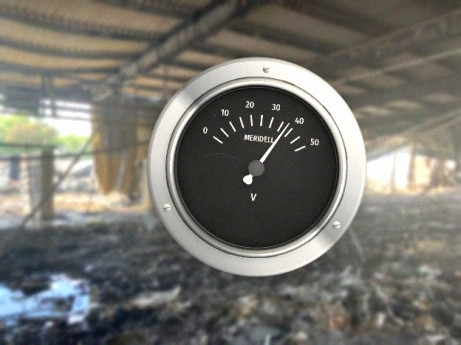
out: 37.5 V
